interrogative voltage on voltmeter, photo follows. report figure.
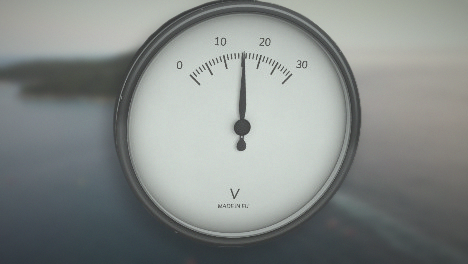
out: 15 V
